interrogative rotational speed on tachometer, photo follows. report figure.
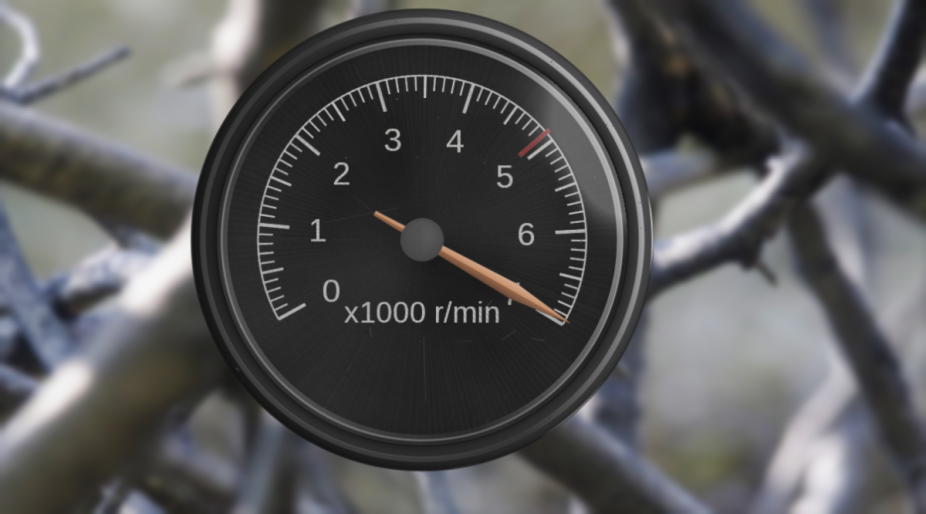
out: 6950 rpm
